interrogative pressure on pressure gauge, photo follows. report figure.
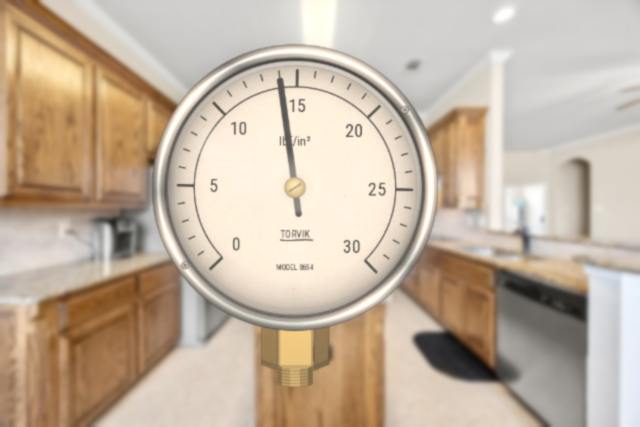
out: 14 psi
